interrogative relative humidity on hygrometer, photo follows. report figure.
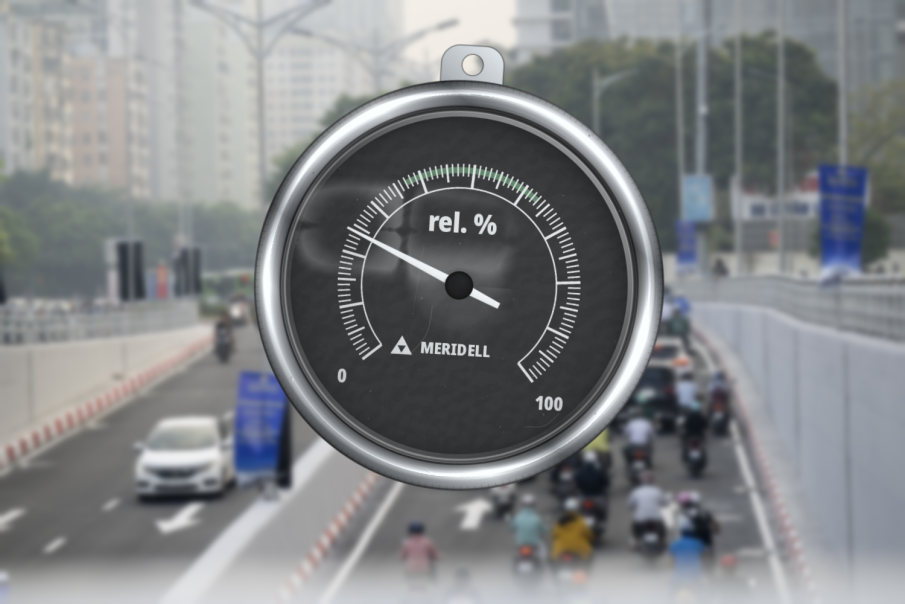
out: 24 %
